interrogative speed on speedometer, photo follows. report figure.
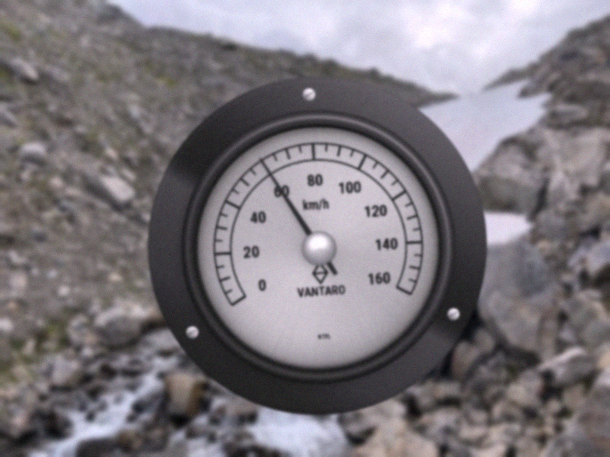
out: 60 km/h
